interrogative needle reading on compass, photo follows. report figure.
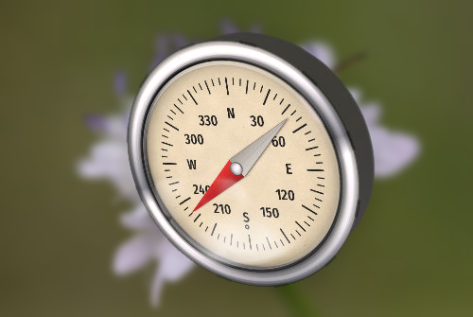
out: 230 °
